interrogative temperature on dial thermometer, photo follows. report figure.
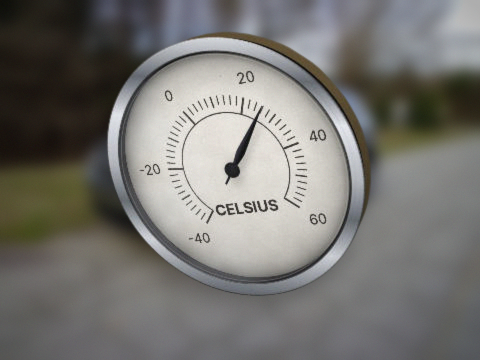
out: 26 °C
